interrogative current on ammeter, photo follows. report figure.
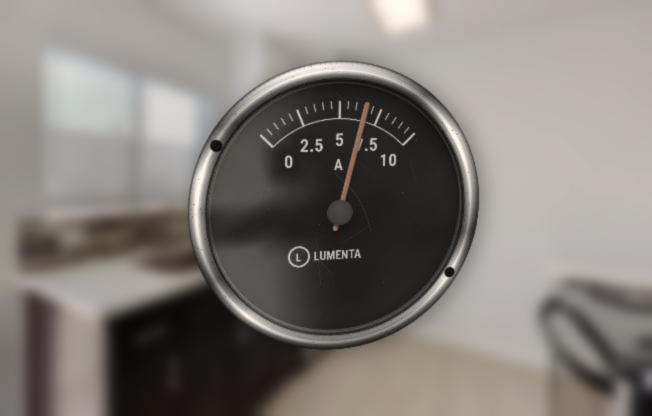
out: 6.5 A
